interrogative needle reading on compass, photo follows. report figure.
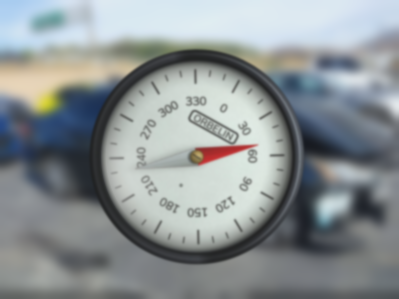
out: 50 °
